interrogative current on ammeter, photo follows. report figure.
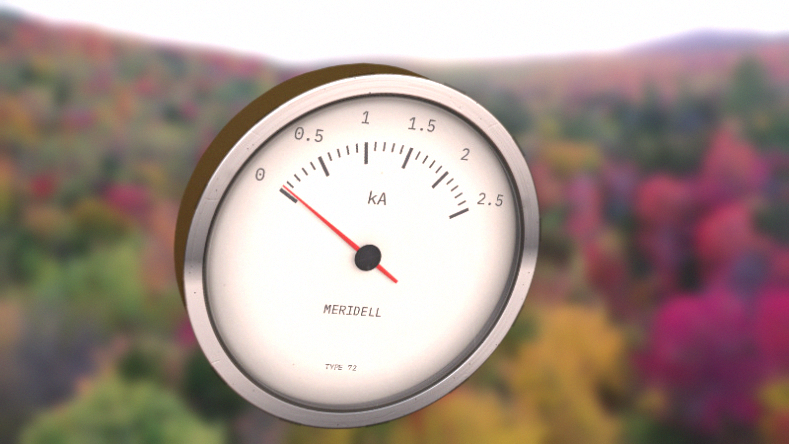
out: 0.05 kA
